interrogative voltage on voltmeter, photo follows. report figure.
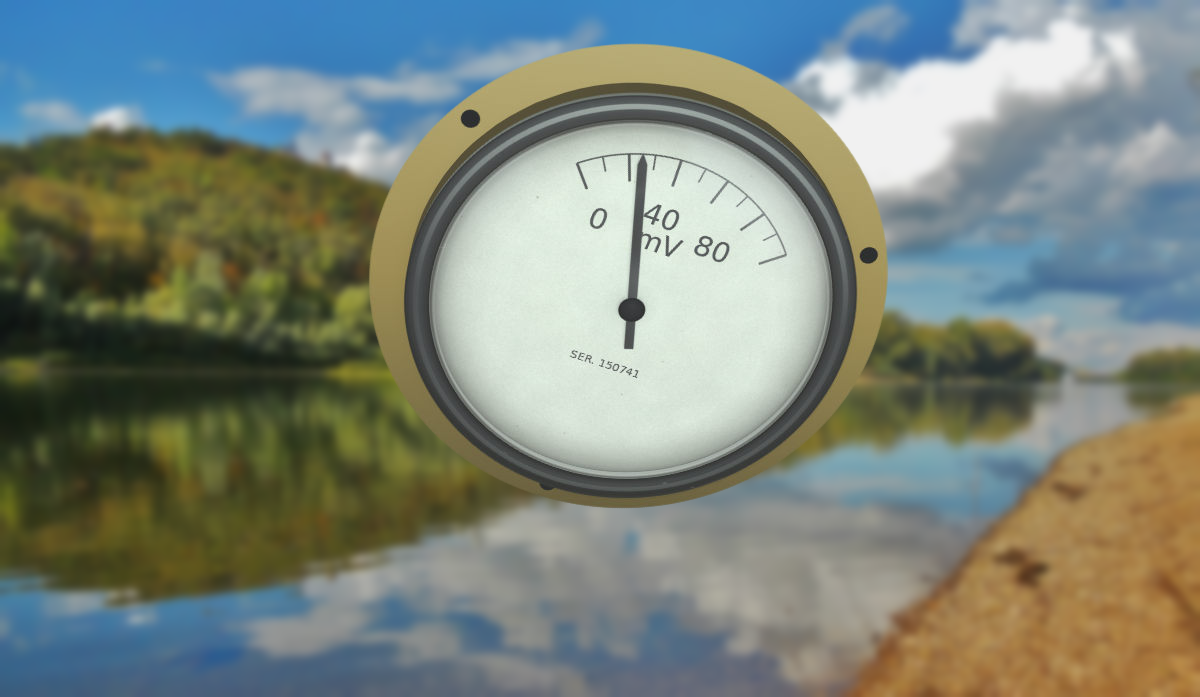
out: 25 mV
